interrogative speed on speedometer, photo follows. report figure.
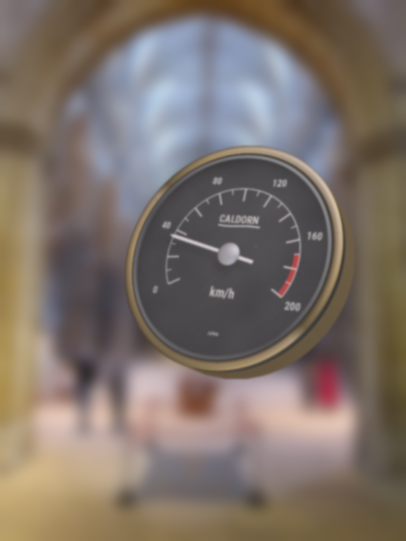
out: 35 km/h
